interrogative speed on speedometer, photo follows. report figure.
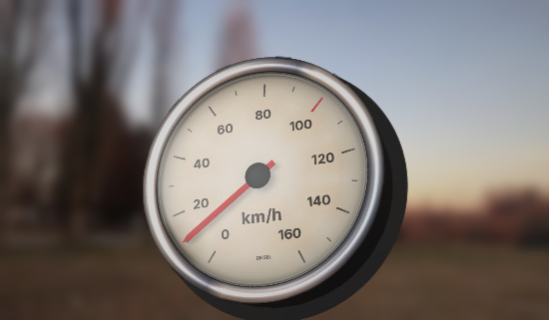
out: 10 km/h
